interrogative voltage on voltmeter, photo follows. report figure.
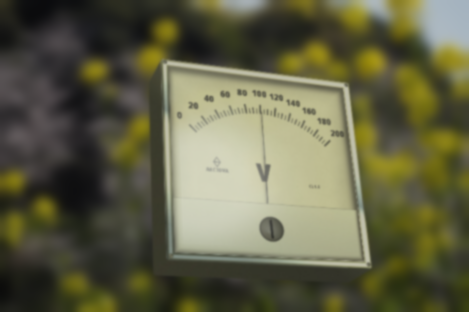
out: 100 V
